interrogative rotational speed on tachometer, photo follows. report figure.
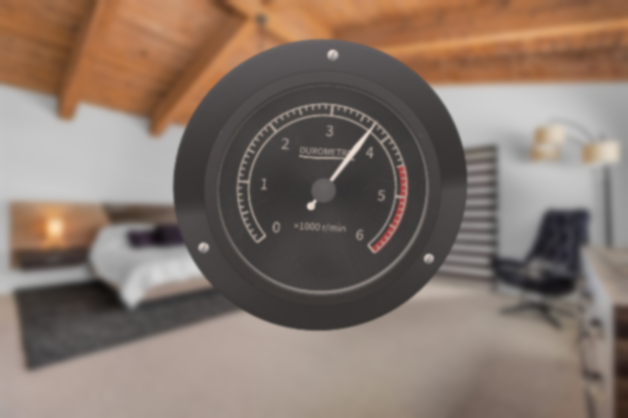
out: 3700 rpm
